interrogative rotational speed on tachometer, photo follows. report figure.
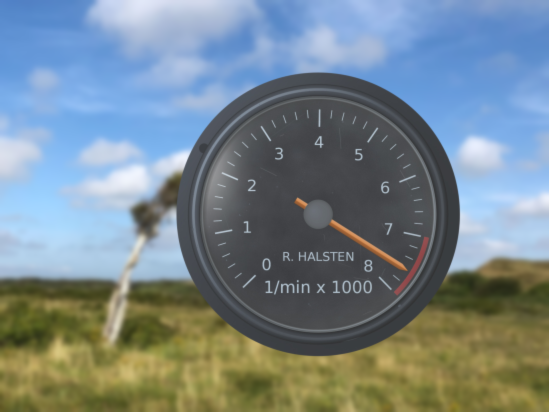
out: 7600 rpm
